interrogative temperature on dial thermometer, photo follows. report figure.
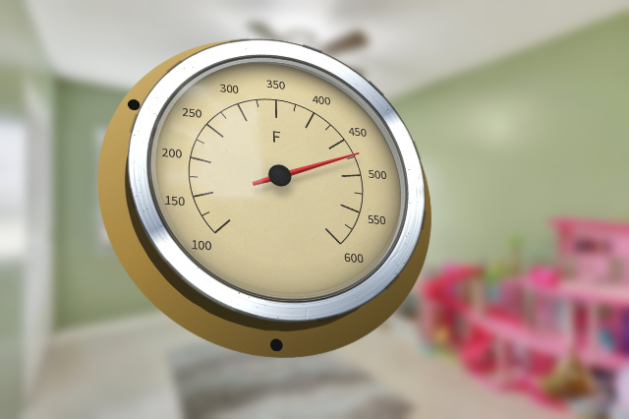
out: 475 °F
